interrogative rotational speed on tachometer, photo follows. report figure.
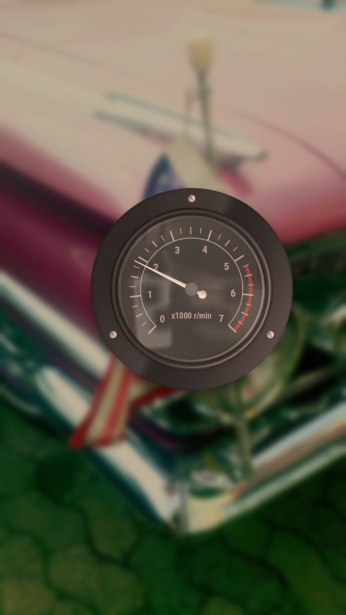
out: 1875 rpm
